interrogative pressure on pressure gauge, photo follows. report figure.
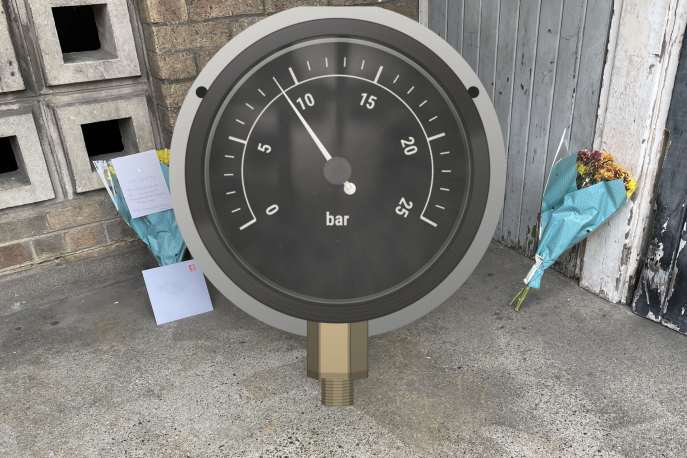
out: 9 bar
